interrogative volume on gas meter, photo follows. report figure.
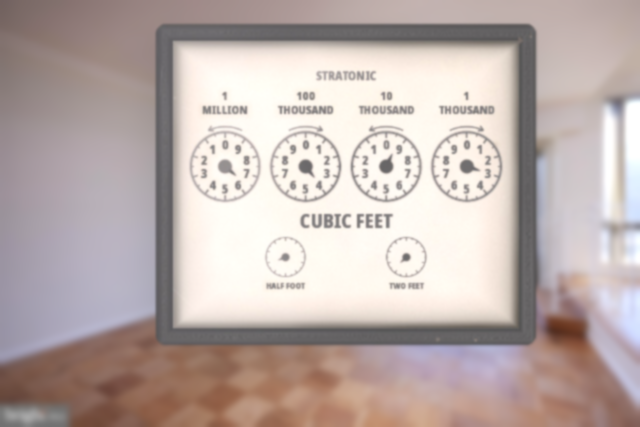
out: 639300 ft³
